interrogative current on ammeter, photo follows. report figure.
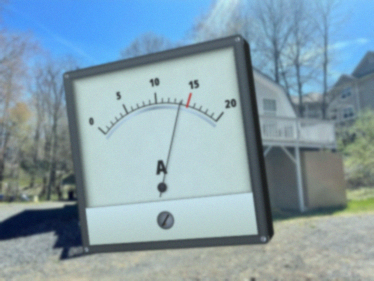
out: 14 A
